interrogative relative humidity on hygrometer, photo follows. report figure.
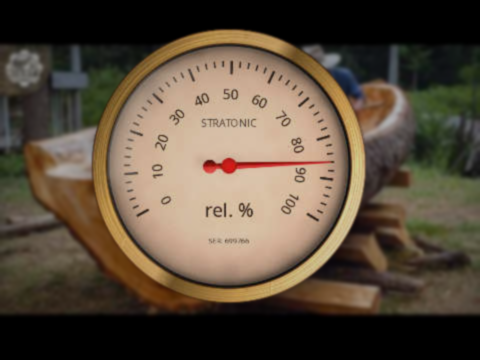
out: 86 %
